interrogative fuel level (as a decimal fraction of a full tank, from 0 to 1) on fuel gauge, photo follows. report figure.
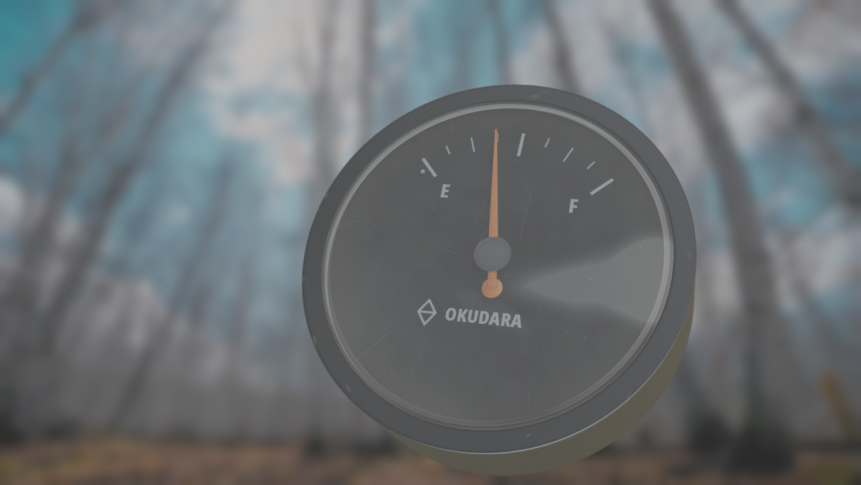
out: 0.375
